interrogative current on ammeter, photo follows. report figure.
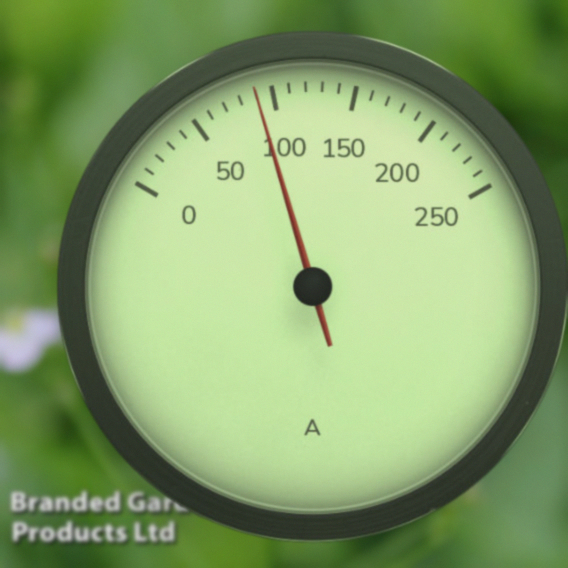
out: 90 A
